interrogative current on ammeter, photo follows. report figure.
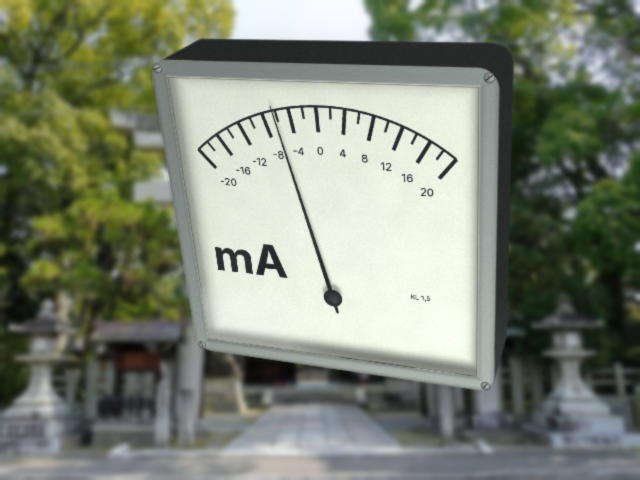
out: -6 mA
